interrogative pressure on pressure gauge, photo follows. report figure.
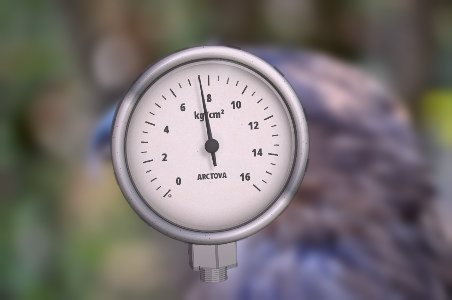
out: 7.5 kg/cm²
